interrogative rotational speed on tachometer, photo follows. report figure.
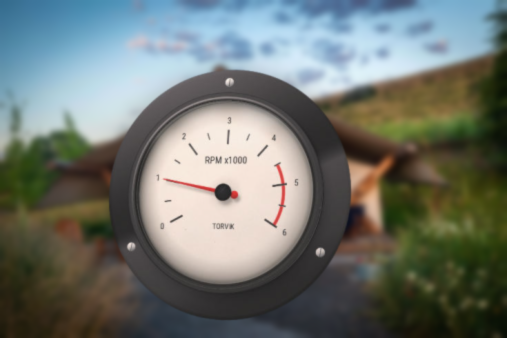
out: 1000 rpm
